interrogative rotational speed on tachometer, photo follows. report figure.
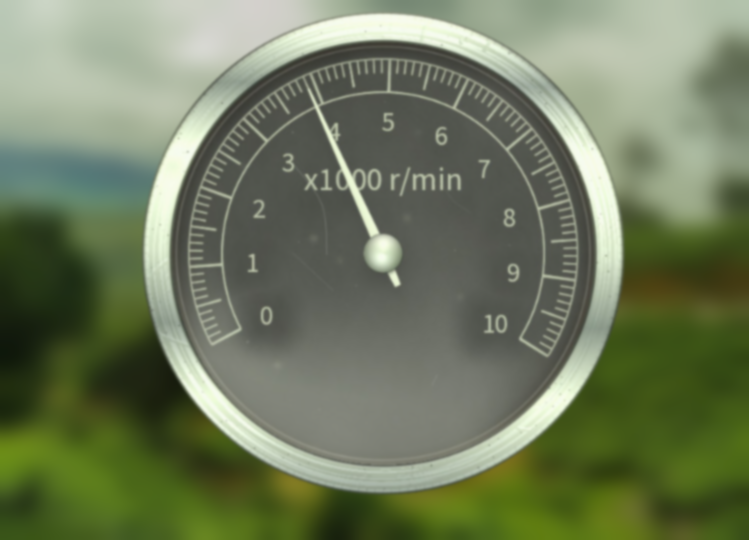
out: 3900 rpm
